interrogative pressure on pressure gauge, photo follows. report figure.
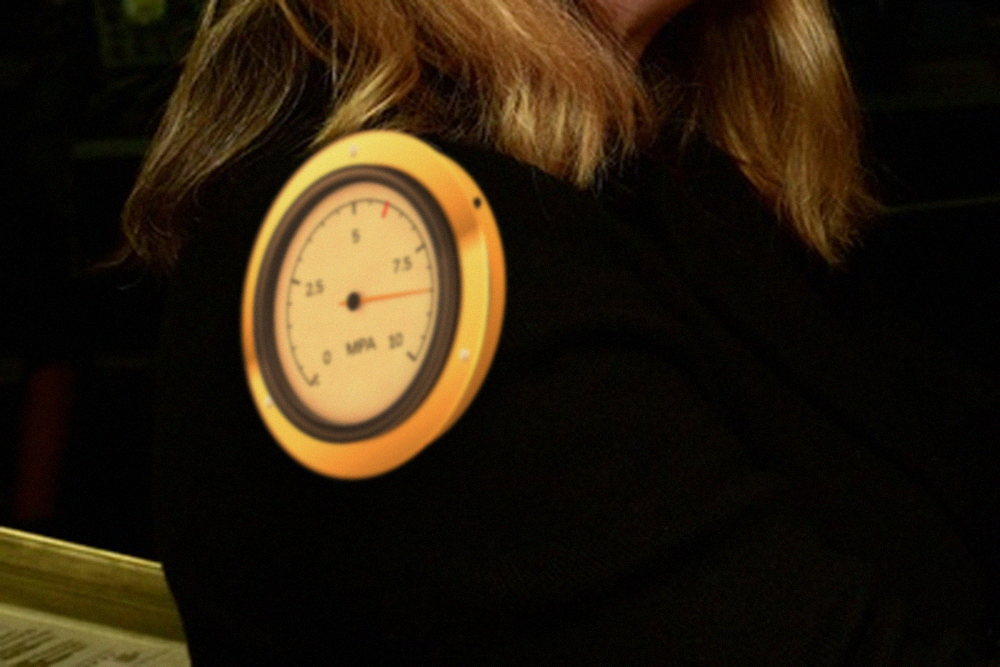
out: 8.5 MPa
